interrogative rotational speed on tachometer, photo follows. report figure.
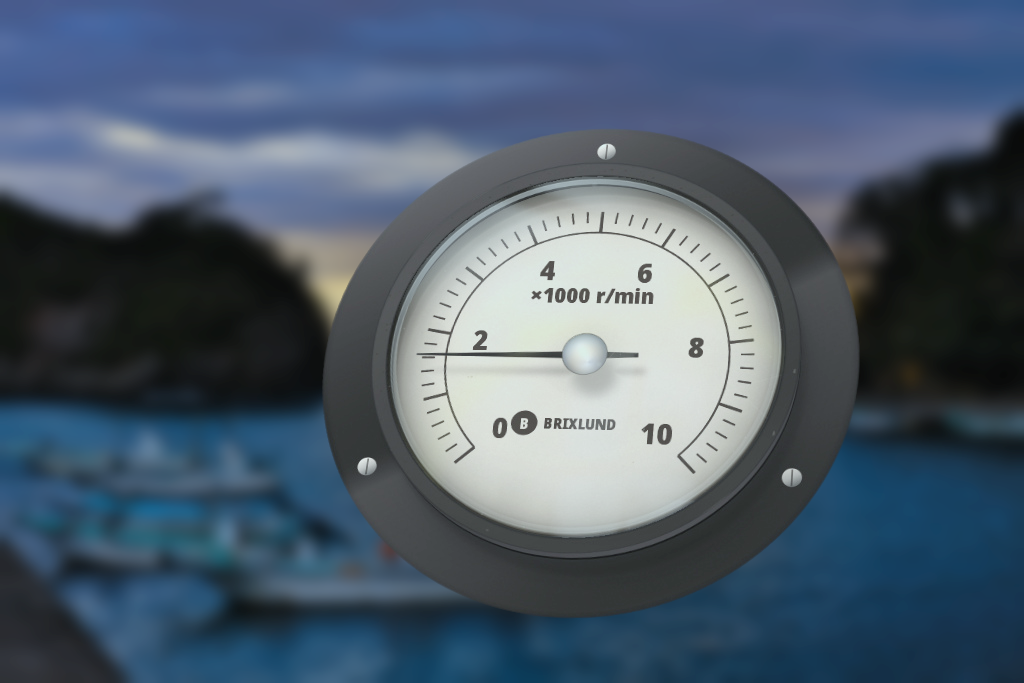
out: 1600 rpm
